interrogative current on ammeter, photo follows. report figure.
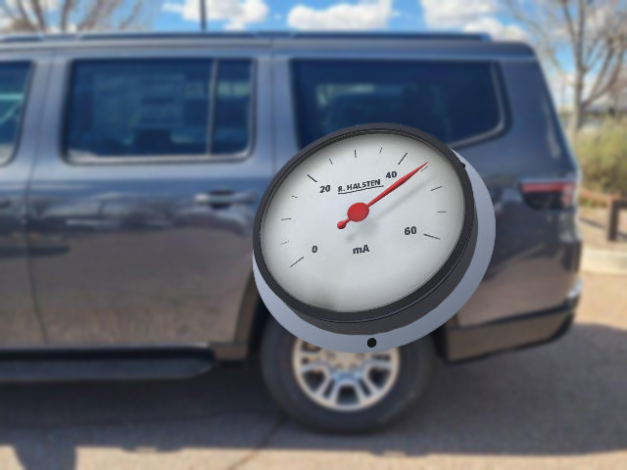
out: 45 mA
